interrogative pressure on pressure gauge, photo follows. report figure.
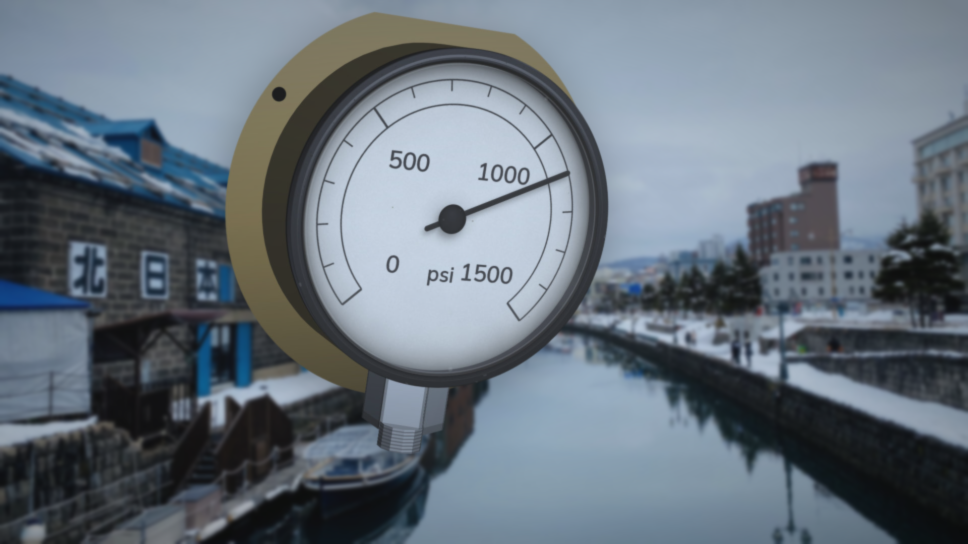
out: 1100 psi
